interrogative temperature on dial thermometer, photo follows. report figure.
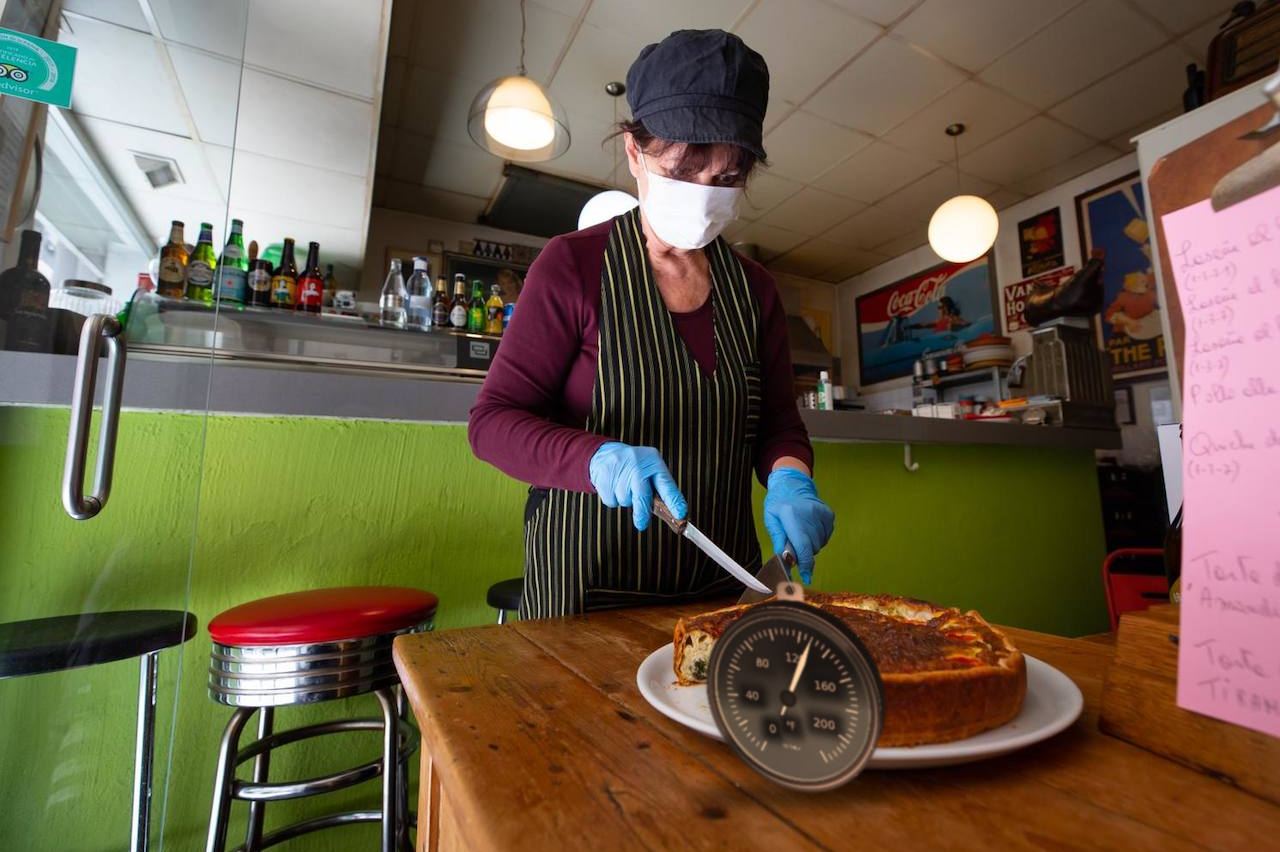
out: 128 °F
